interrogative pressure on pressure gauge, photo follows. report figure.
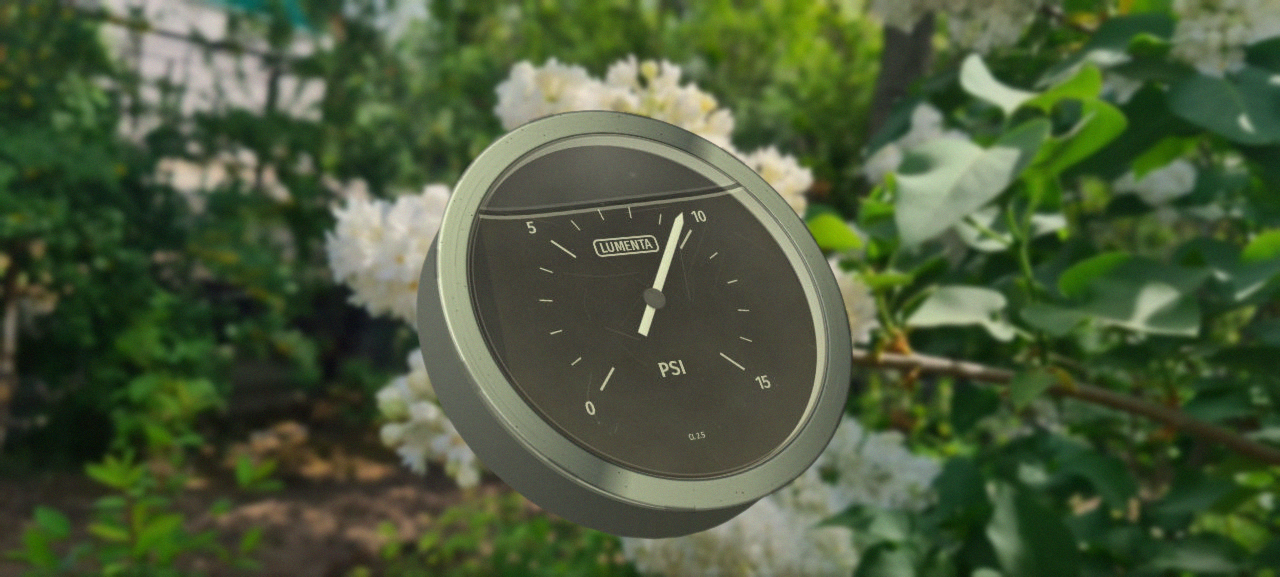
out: 9.5 psi
